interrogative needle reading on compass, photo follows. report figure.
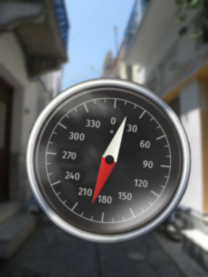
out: 195 °
